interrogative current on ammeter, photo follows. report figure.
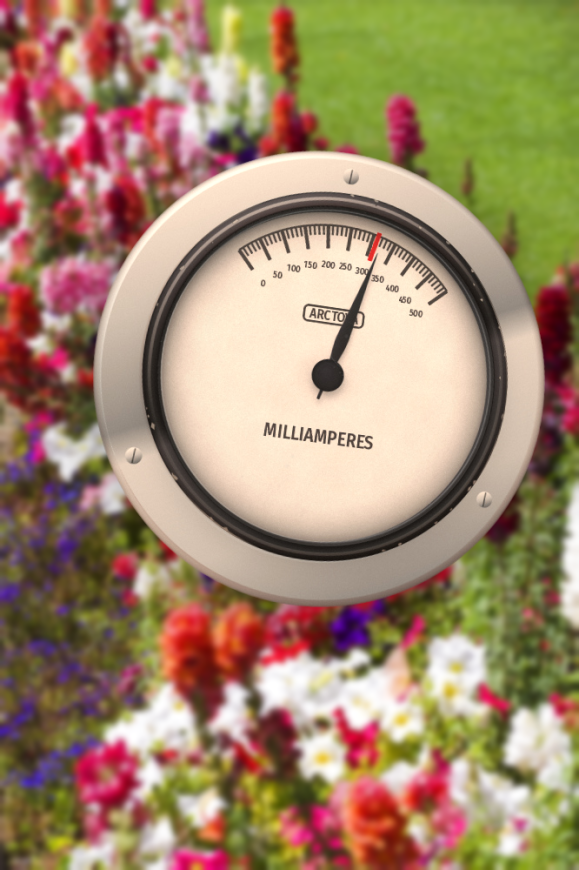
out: 320 mA
